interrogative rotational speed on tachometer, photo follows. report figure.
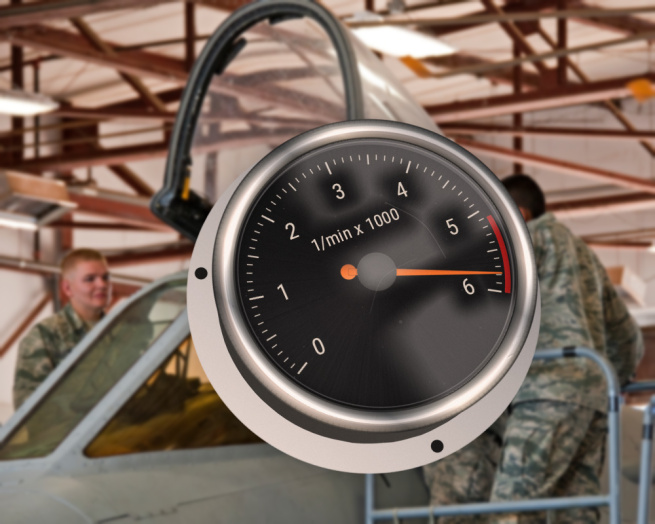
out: 5800 rpm
